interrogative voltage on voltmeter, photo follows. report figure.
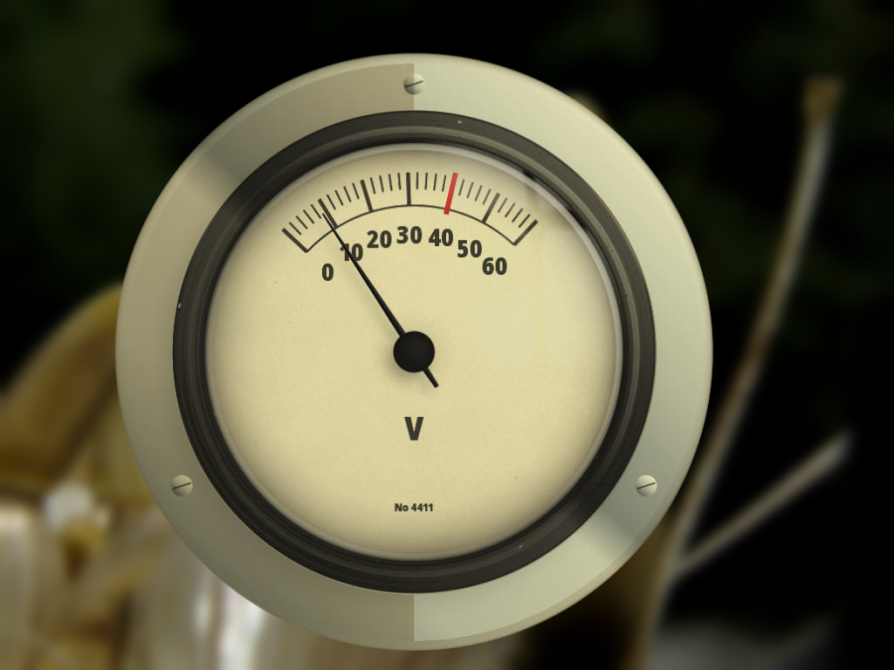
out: 9 V
